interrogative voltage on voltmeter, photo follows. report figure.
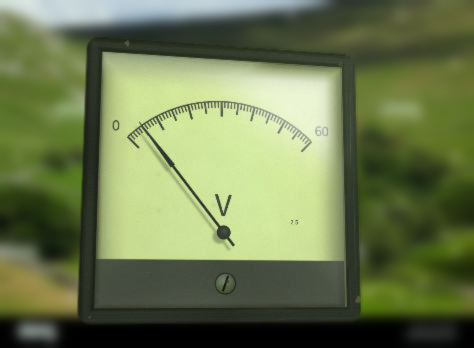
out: 5 V
